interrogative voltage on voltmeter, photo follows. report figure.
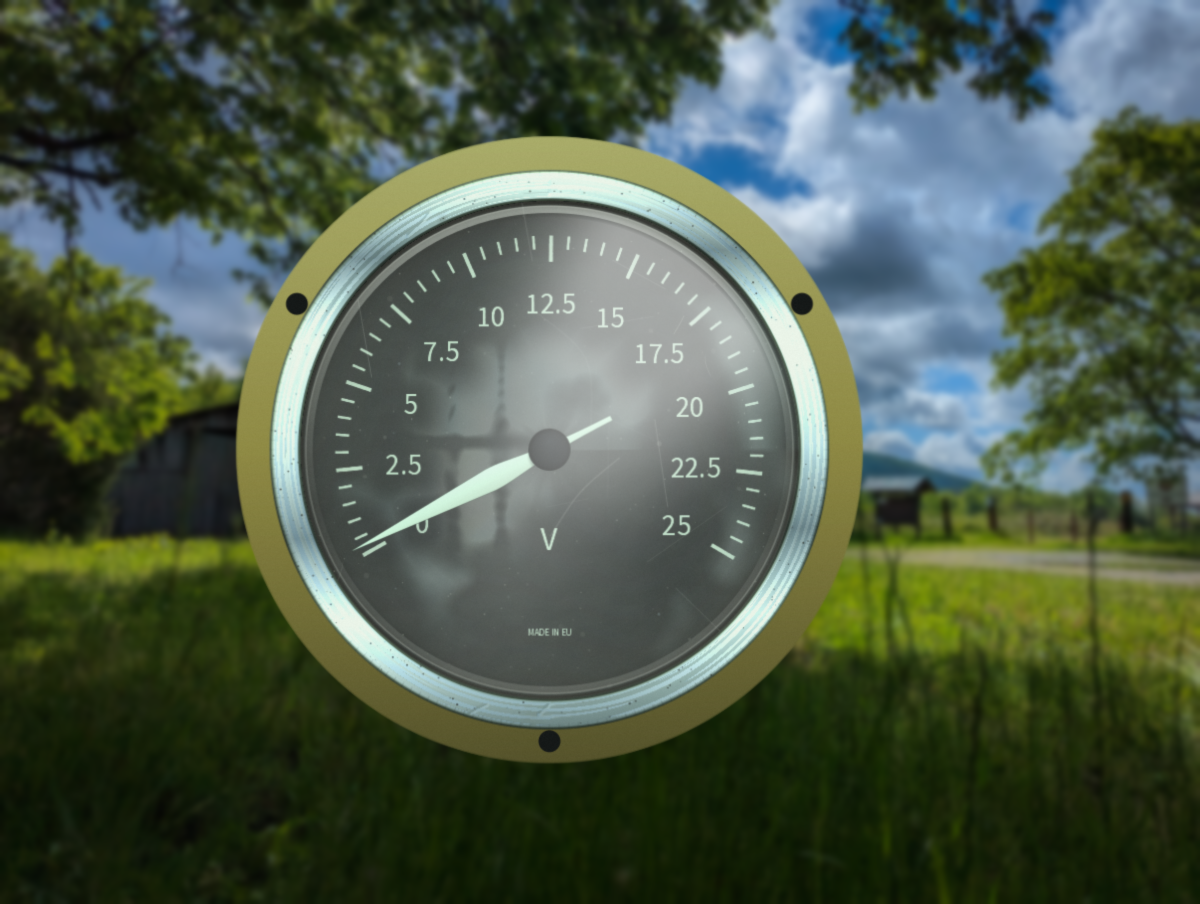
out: 0.25 V
